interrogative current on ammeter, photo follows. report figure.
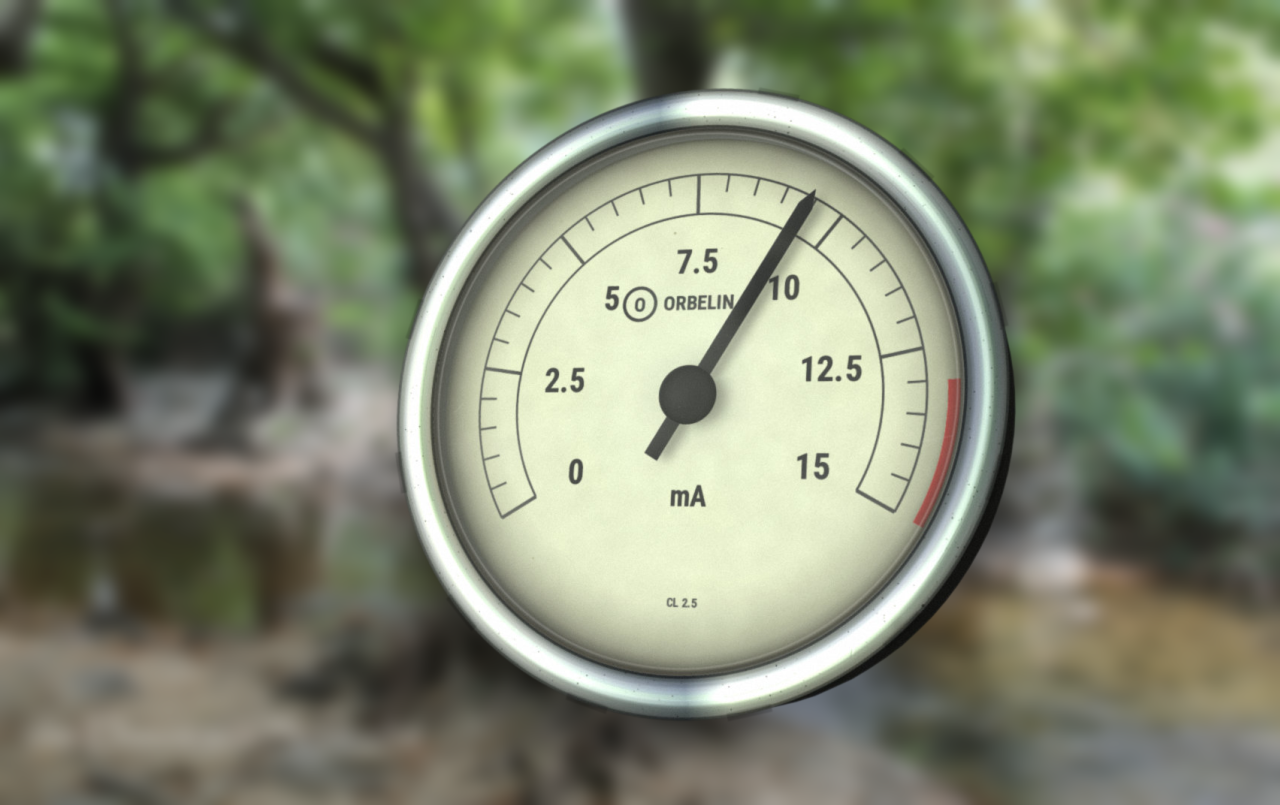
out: 9.5 mA
